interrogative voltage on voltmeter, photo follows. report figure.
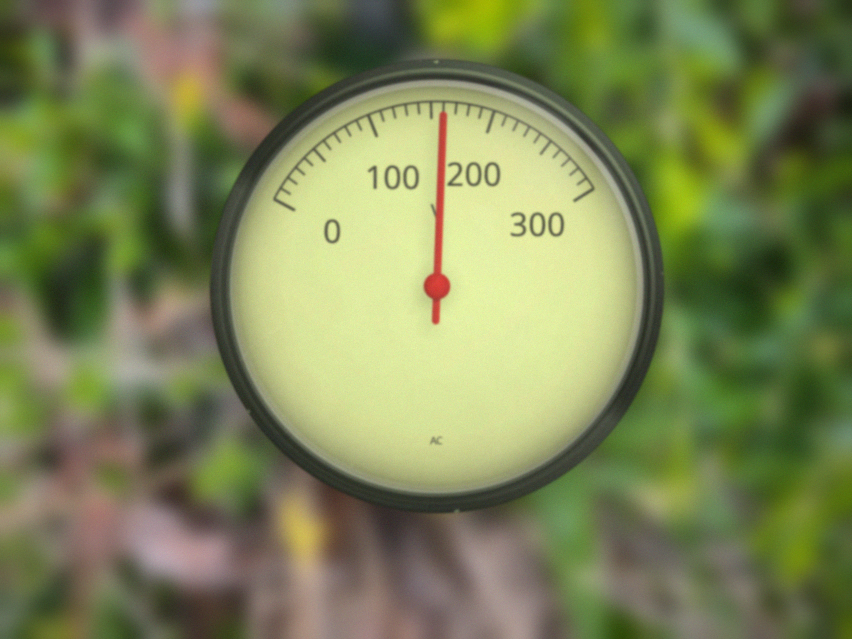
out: 160 V
